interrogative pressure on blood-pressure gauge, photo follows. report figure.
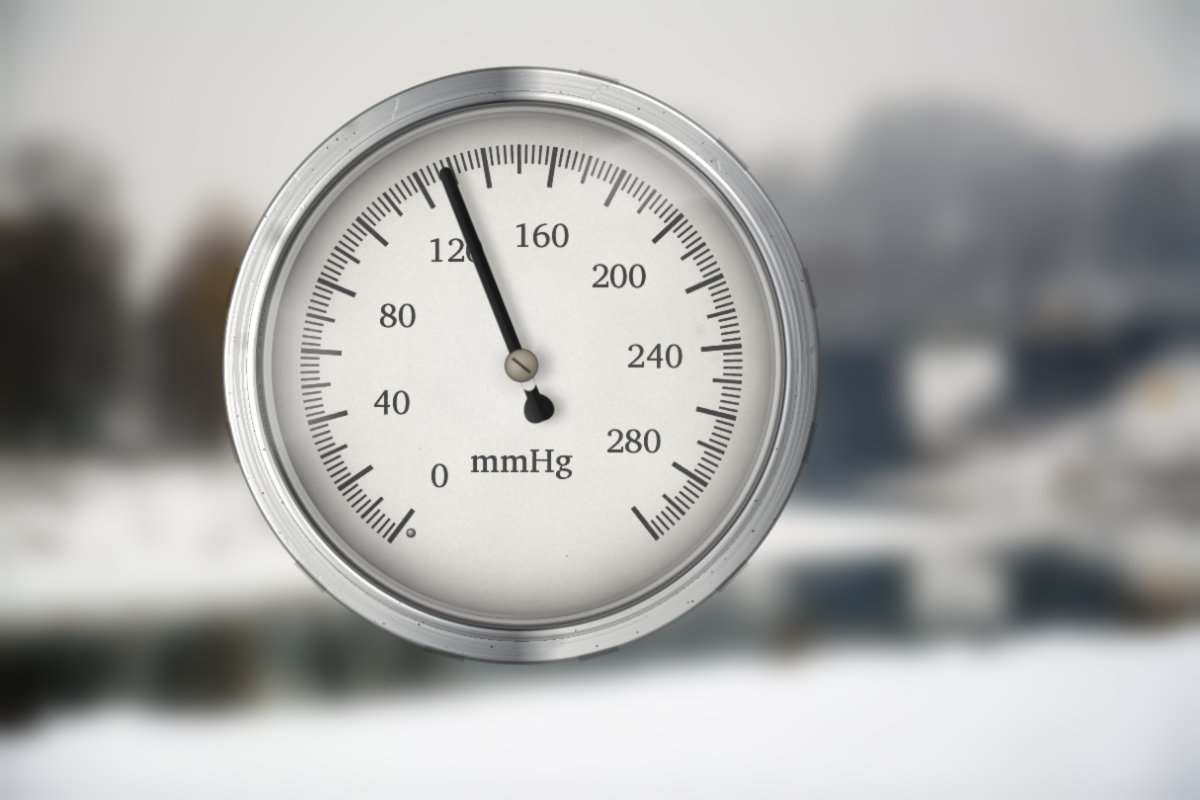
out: 128 mmHg
